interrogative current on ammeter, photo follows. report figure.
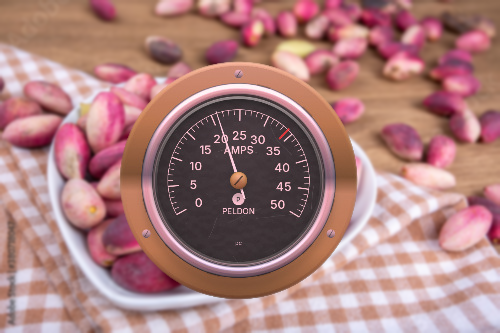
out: 21 A
